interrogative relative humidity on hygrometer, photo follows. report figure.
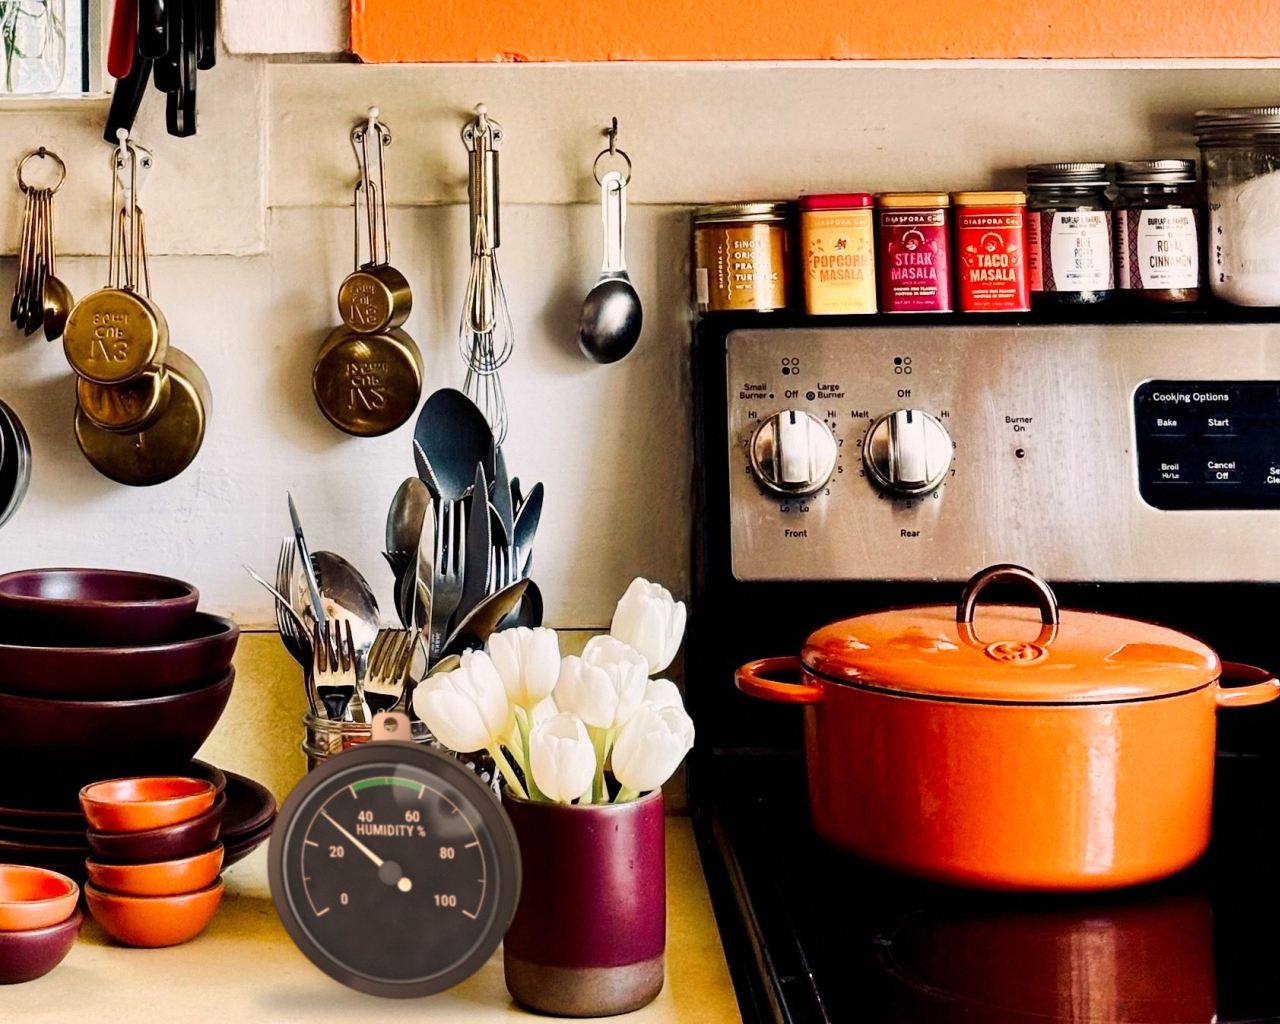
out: 30 %
